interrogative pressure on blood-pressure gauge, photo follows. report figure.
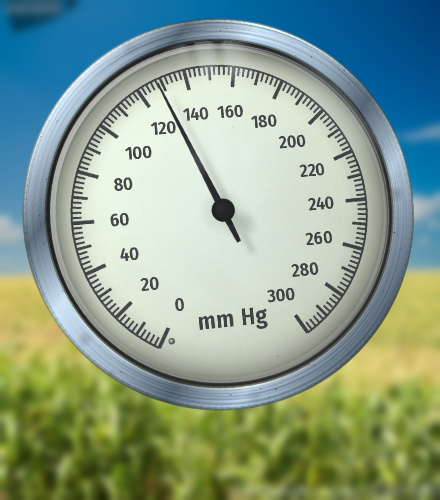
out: 128 mmHg
